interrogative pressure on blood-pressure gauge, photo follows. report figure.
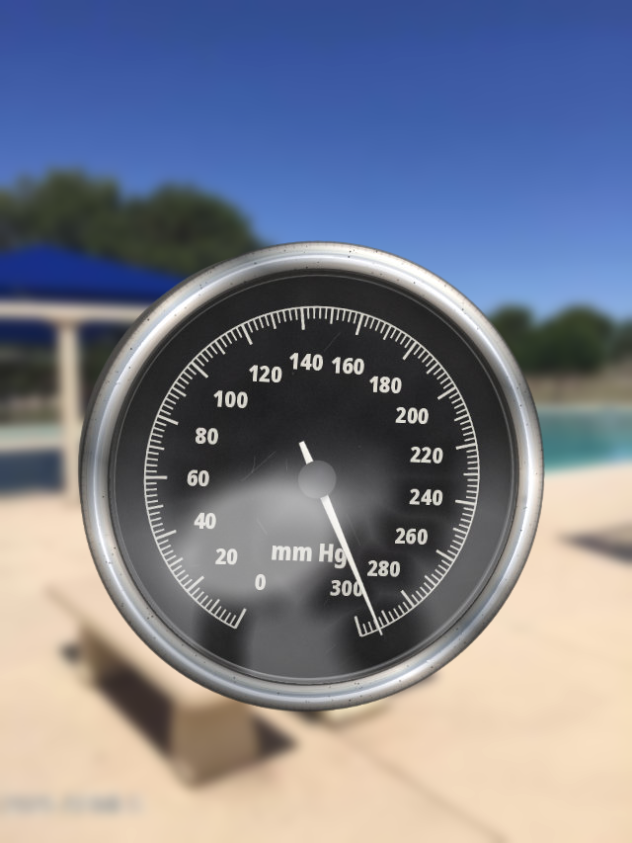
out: 294 mmHg
